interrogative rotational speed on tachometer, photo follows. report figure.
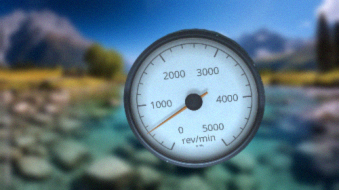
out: 500 rpm
